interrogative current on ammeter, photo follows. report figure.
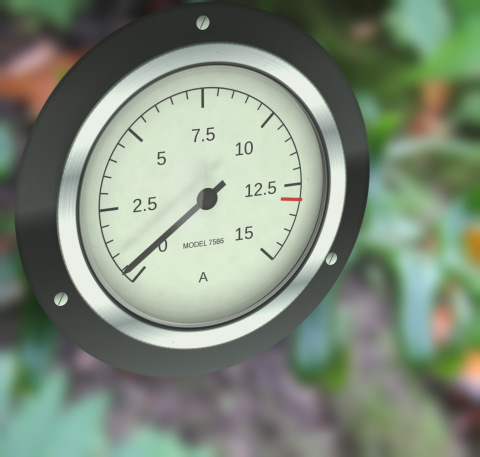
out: 0.5 A
